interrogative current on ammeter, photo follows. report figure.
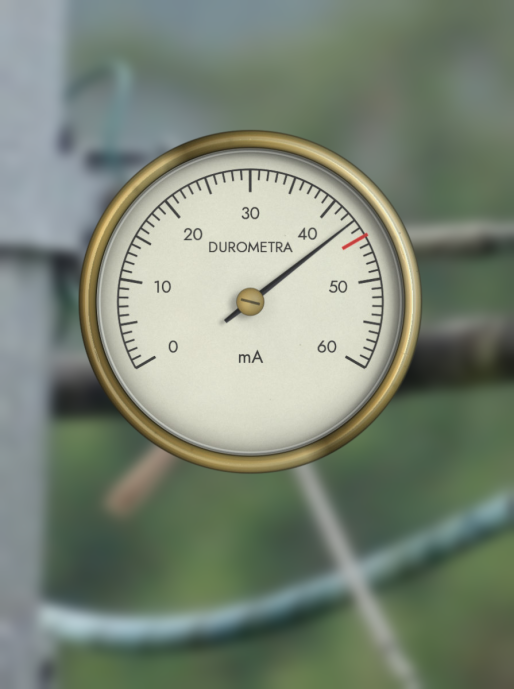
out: 43 mA
